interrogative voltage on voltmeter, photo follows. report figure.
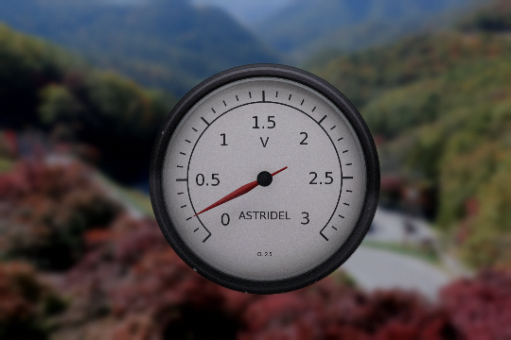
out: 0.2 V
